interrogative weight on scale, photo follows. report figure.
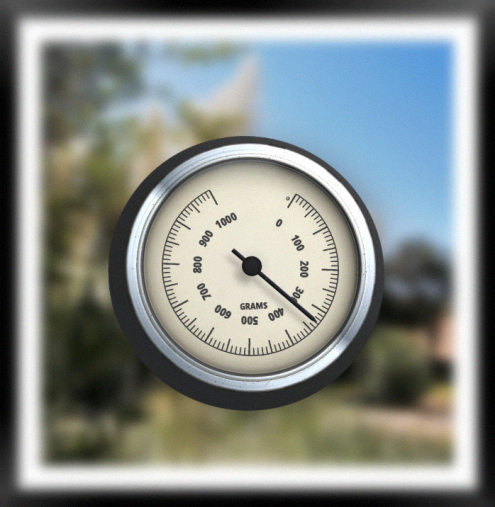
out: 330 g
